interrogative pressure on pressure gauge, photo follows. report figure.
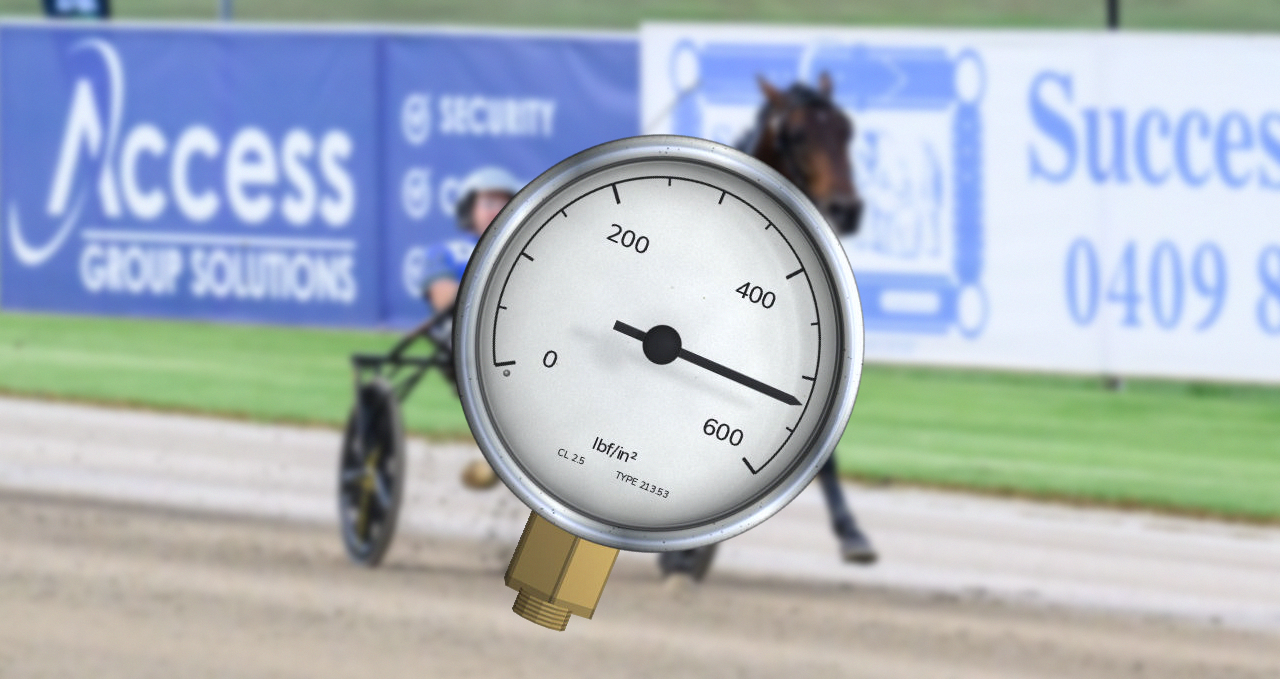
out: 525 psi
